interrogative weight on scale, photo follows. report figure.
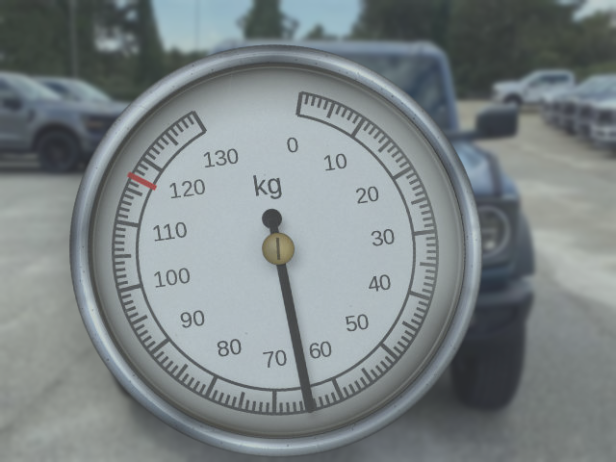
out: 65 kg
